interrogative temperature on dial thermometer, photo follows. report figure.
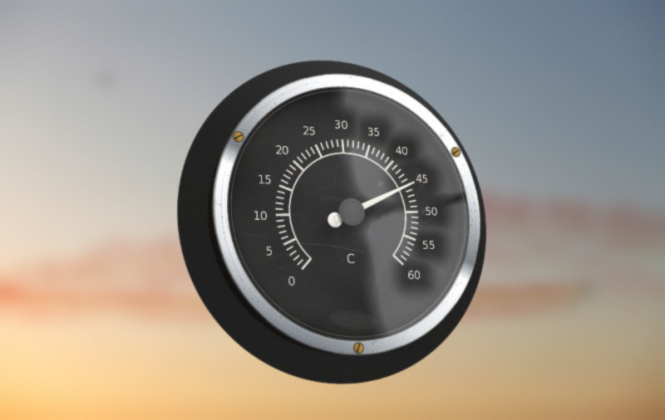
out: 45 °C
